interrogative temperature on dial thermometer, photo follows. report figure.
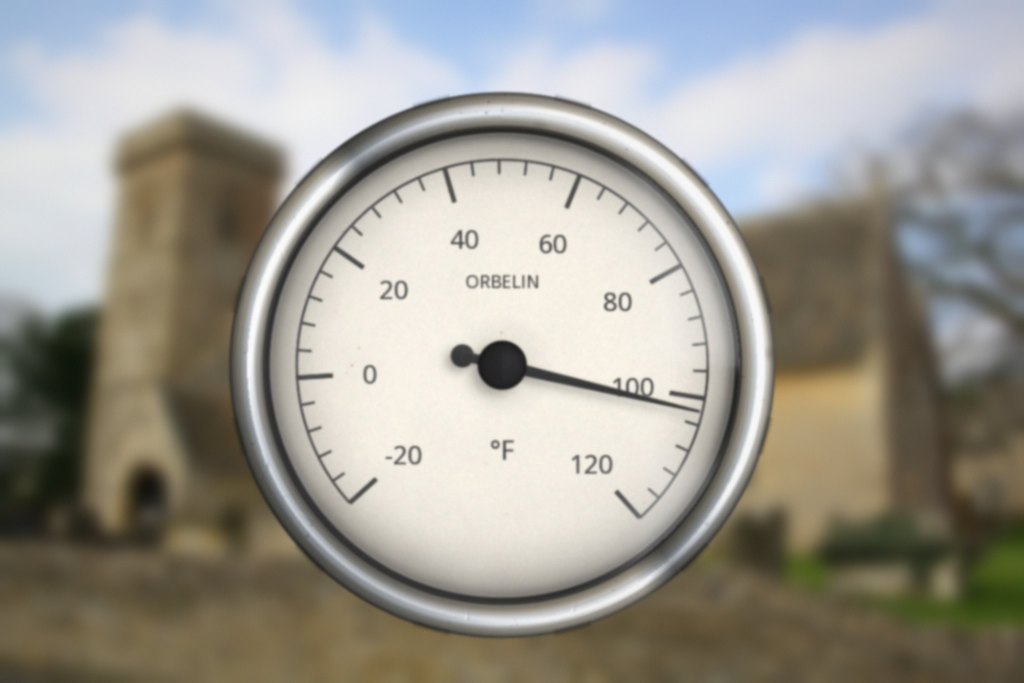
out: 102 °F
